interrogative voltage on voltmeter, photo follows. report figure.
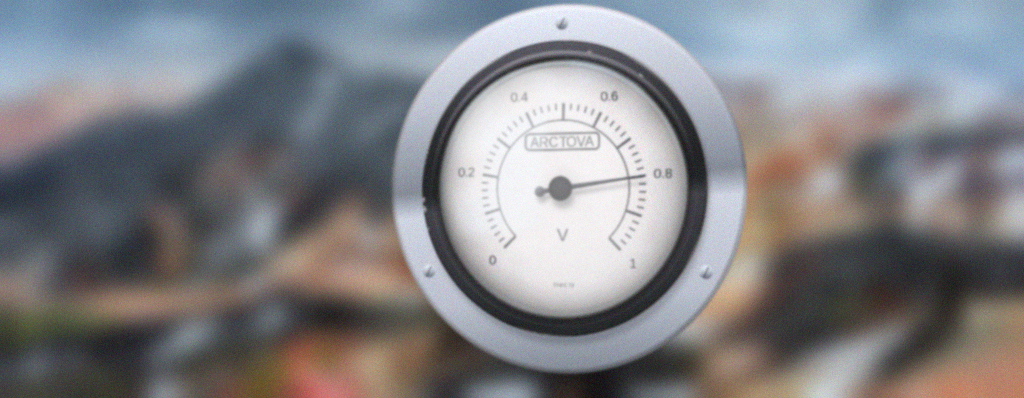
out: 0.8 V
